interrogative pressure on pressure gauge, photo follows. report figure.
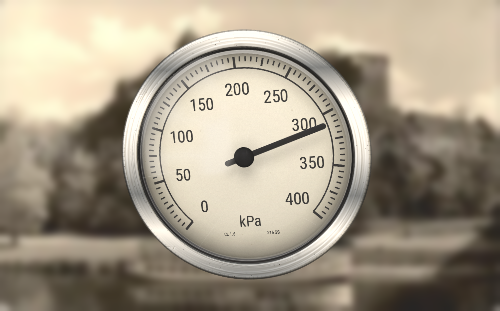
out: 310 kPa
